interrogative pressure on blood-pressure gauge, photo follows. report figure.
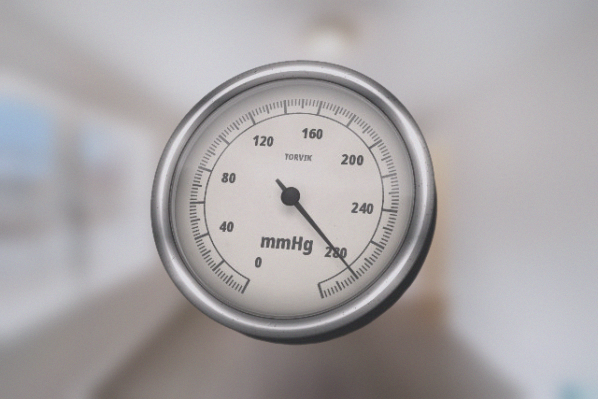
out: 280 mmHg
